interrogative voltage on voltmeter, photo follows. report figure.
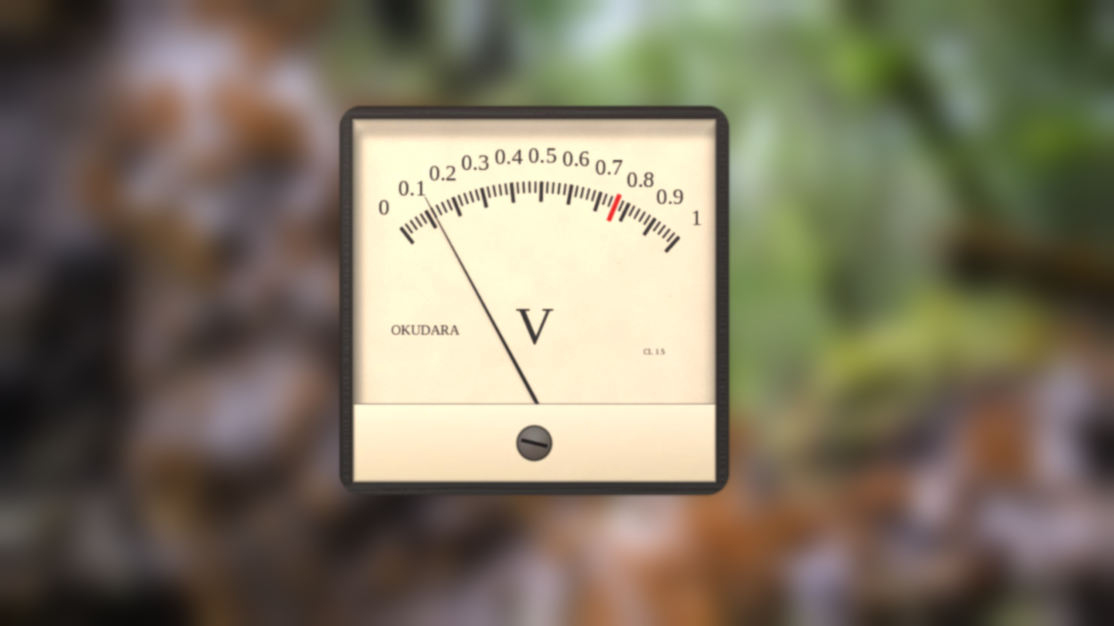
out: 0.12 V
